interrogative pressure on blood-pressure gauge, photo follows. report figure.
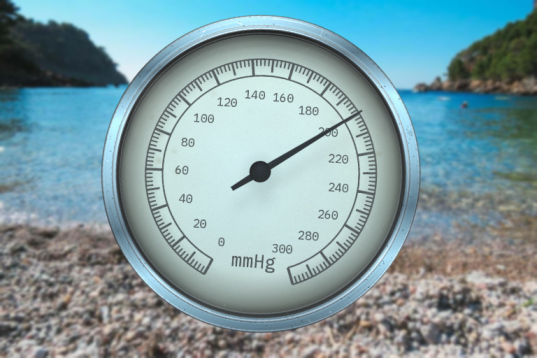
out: 200 mmHg
